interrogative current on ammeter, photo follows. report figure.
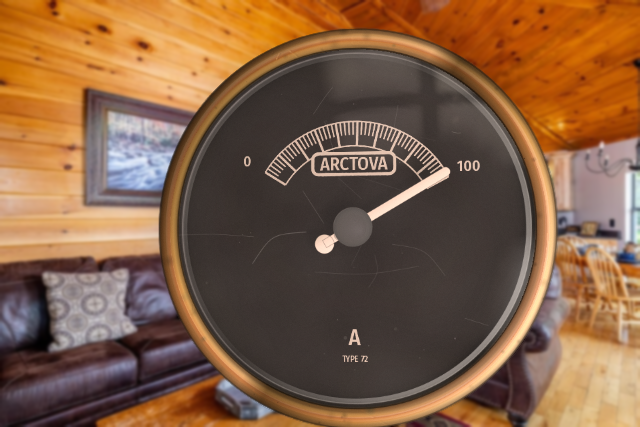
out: 98 A
